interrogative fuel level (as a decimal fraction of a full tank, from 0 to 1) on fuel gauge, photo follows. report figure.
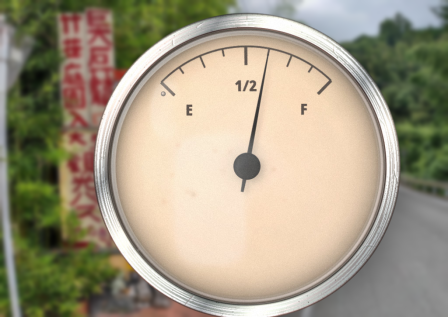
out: 0.625
